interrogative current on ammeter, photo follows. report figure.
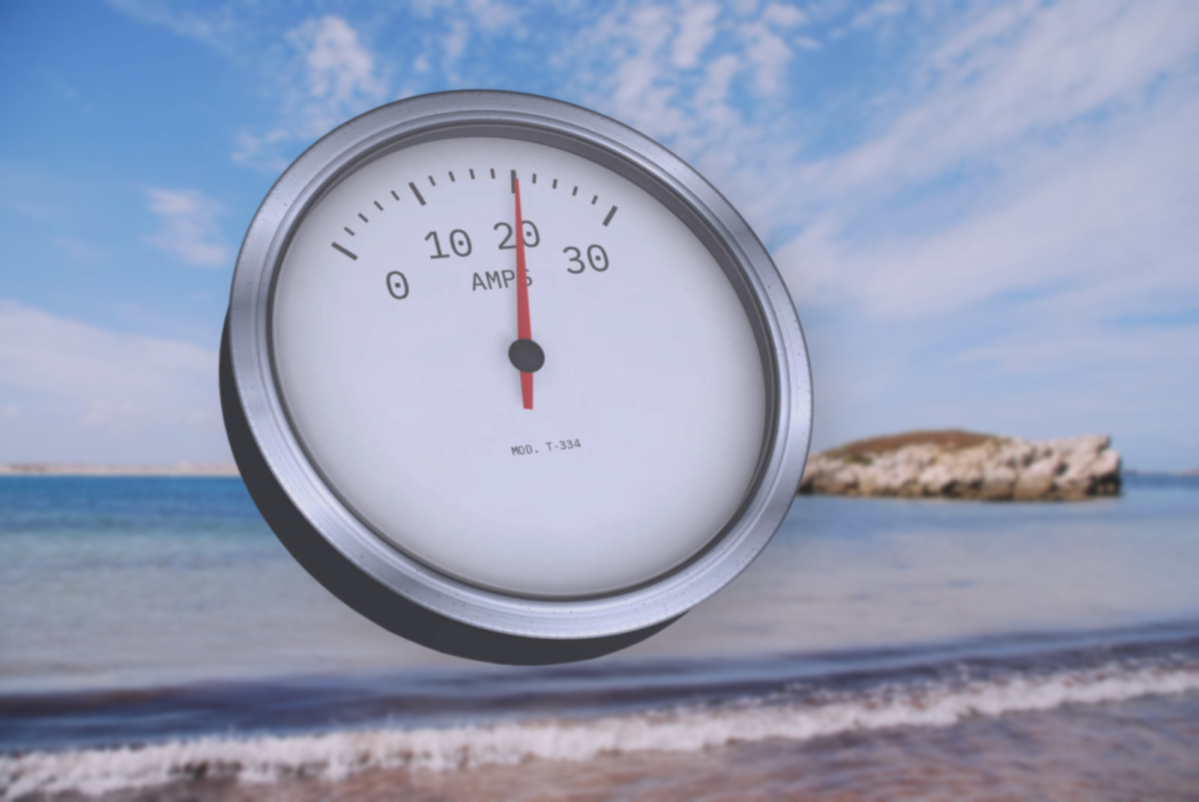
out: 20 A
